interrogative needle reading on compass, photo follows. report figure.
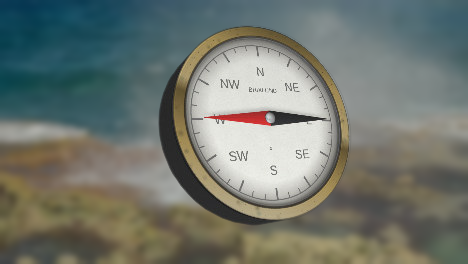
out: 270 °
